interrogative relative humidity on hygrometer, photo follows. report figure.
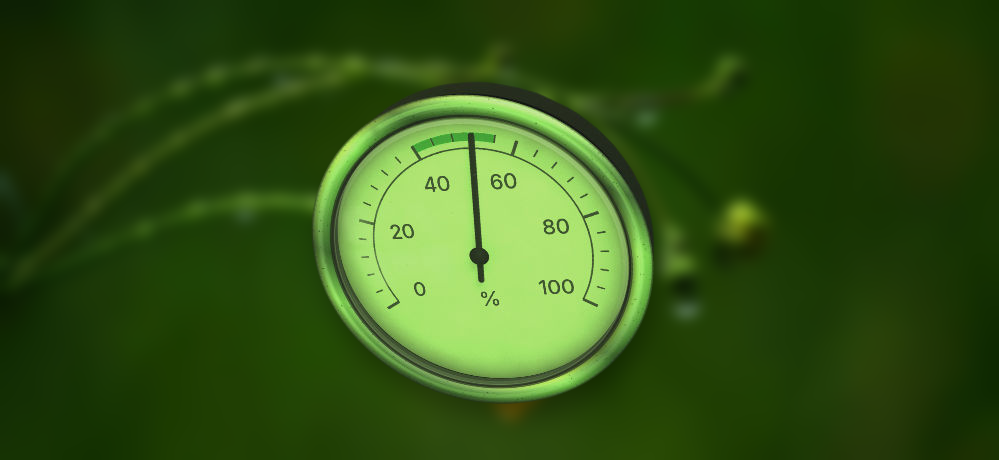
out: 52 %
